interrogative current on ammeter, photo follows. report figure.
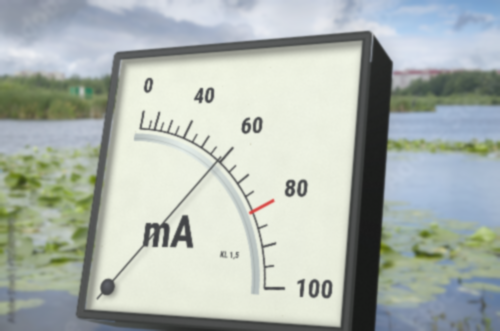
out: 60 mA
